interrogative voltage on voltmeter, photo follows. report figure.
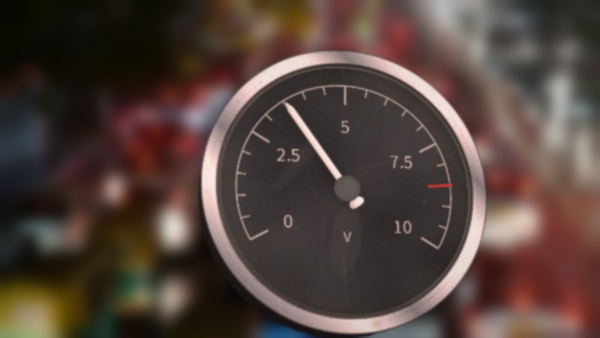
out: 3.5 V
